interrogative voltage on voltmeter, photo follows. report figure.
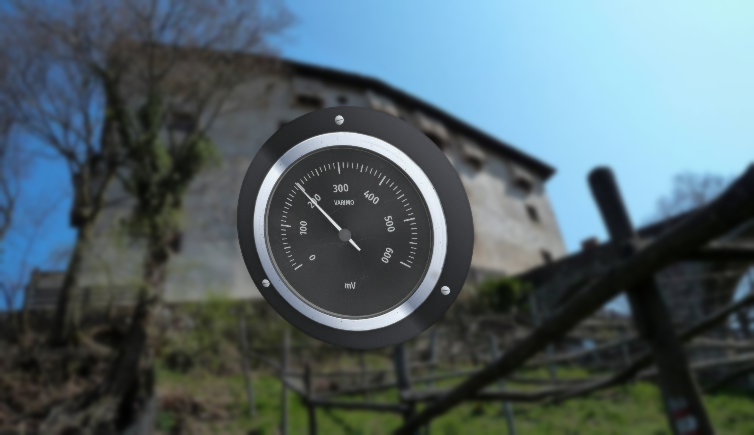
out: 200 mV
